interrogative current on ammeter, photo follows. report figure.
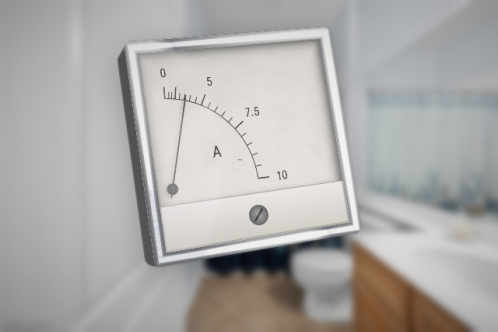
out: 3.5 A
